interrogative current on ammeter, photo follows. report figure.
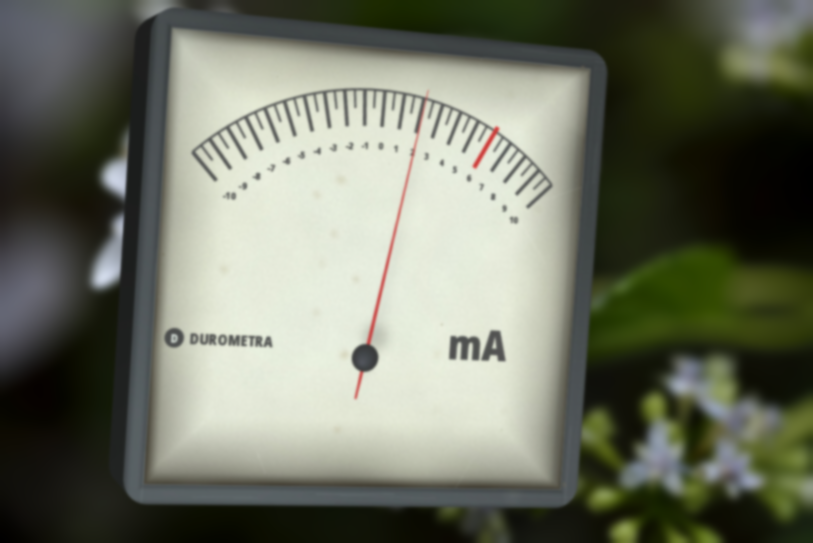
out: 2 mA
